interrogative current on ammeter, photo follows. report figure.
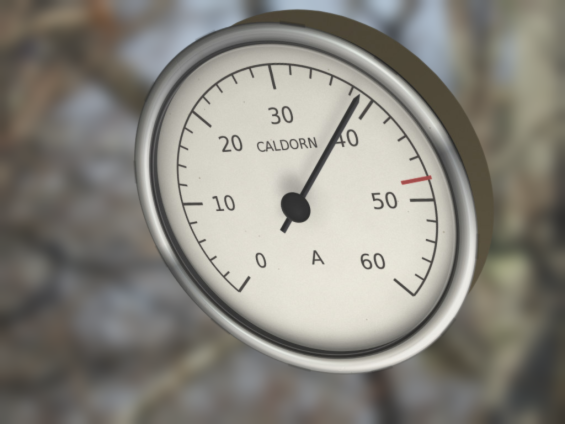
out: 39 A
